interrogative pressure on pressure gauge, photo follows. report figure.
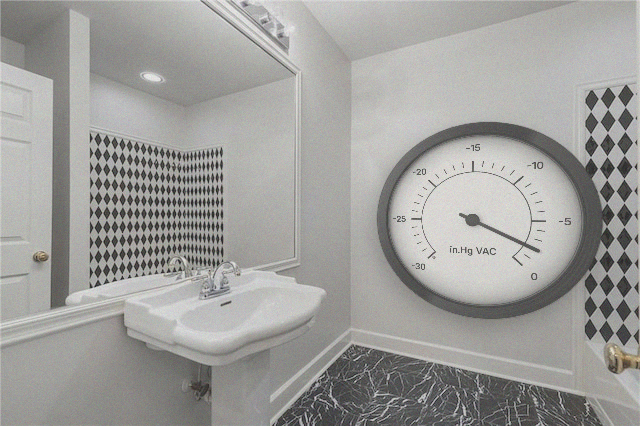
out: -2 inHg
